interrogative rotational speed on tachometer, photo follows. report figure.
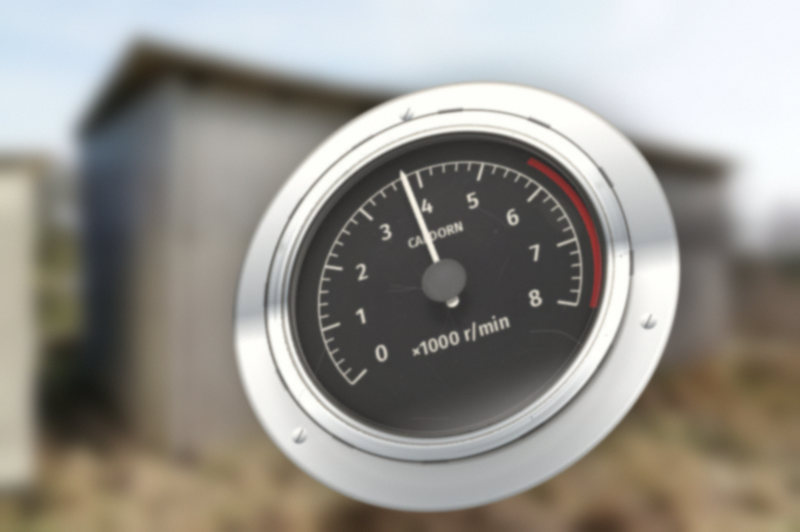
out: 3800 rpm
